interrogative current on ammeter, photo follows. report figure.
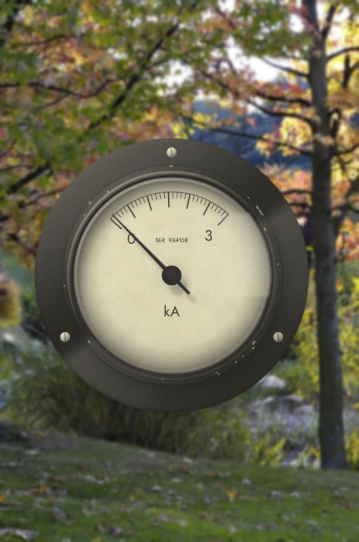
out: 0.1 kA
